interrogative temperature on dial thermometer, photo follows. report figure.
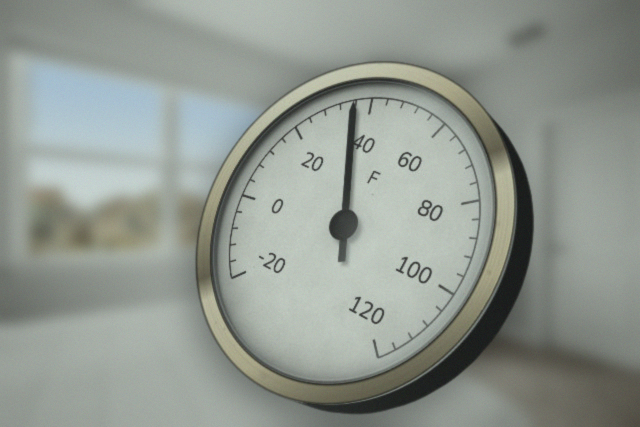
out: 36 °F
